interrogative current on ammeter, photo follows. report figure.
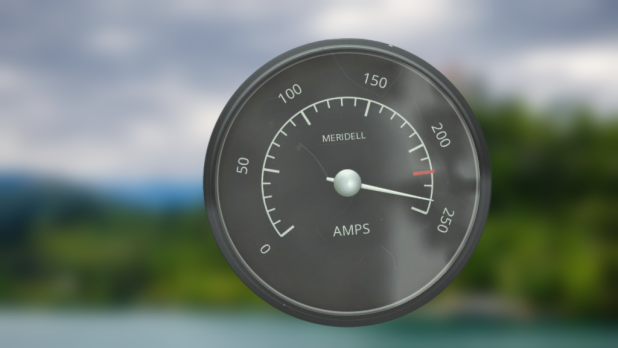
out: 240 A
